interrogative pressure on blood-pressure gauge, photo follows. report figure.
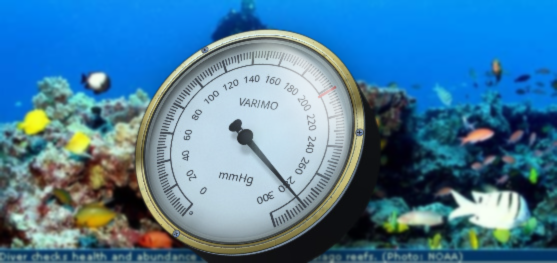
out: 280 mmHg
